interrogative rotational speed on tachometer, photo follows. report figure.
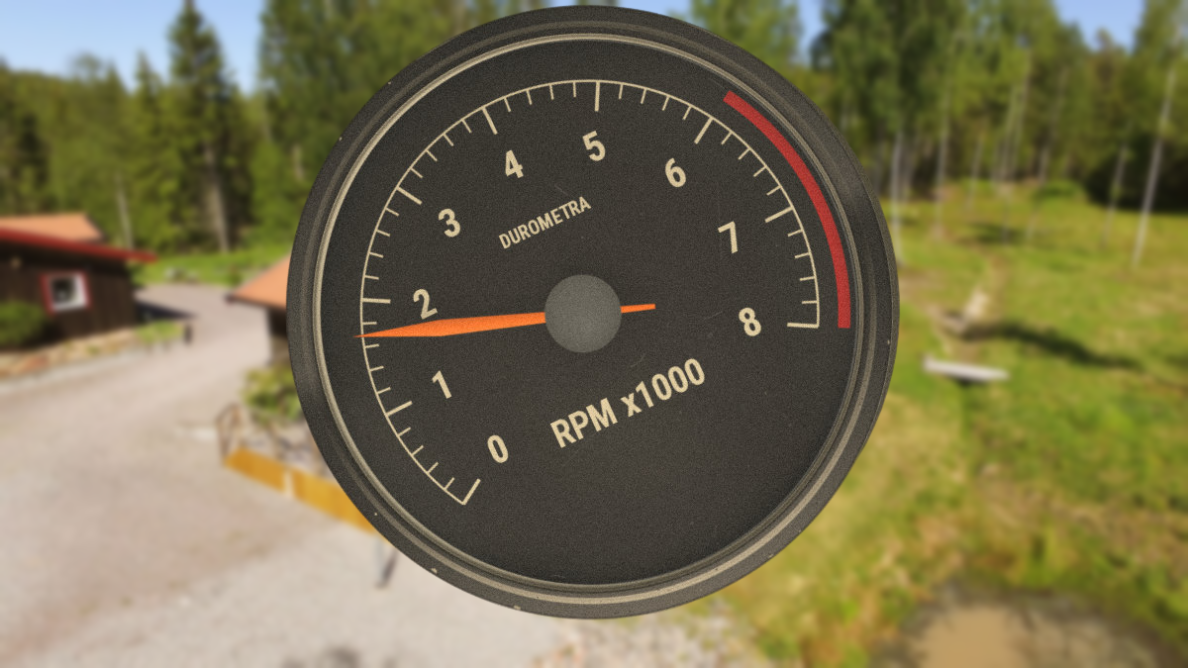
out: 1700 rpm
